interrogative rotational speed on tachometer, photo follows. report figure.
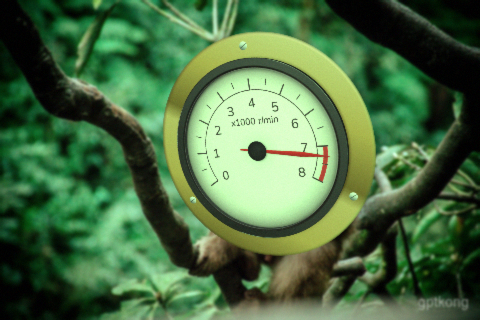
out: 7250 rpm
